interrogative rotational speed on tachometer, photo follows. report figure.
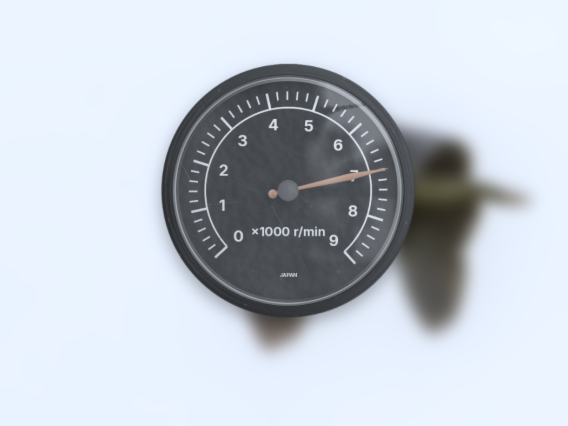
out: 7000 rpm
